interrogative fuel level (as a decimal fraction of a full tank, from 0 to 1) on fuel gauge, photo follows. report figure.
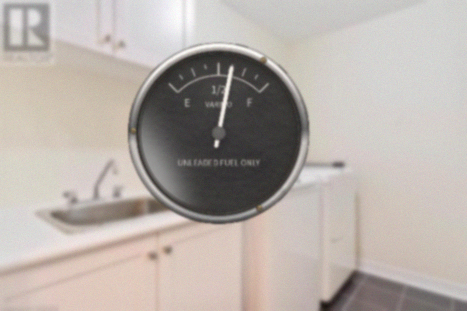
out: 0.625
